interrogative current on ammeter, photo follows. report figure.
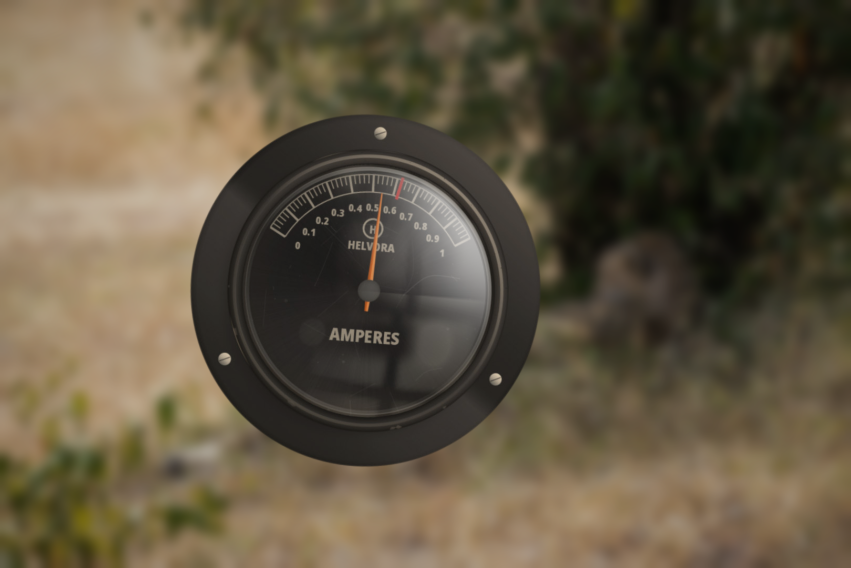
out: 0.54 A
